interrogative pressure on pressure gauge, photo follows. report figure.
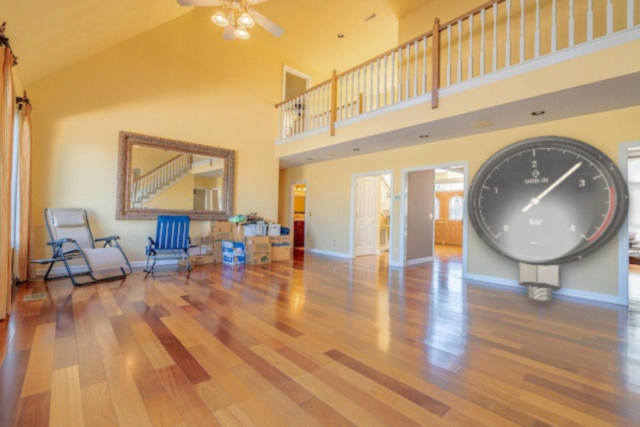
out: 2.7 bar
